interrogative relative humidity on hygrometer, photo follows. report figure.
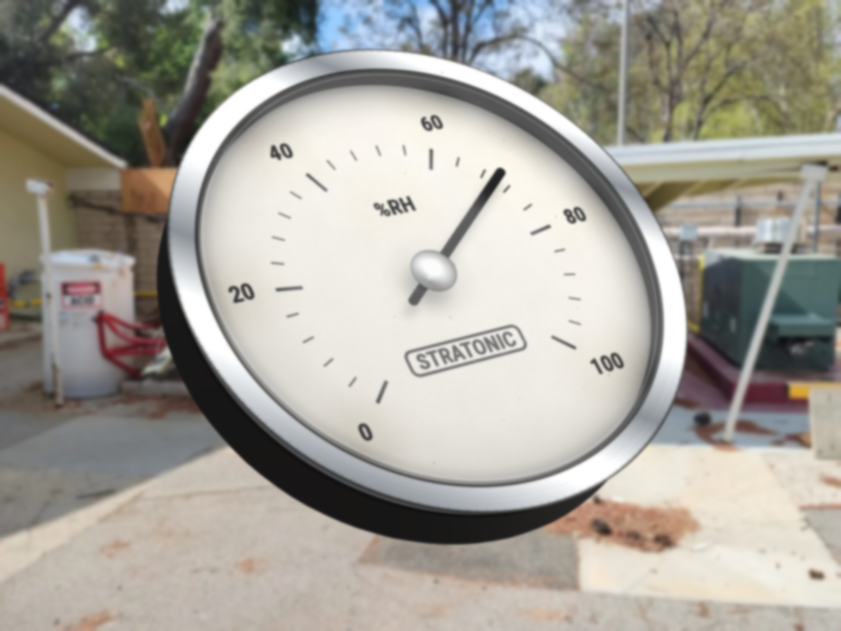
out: 70 %
